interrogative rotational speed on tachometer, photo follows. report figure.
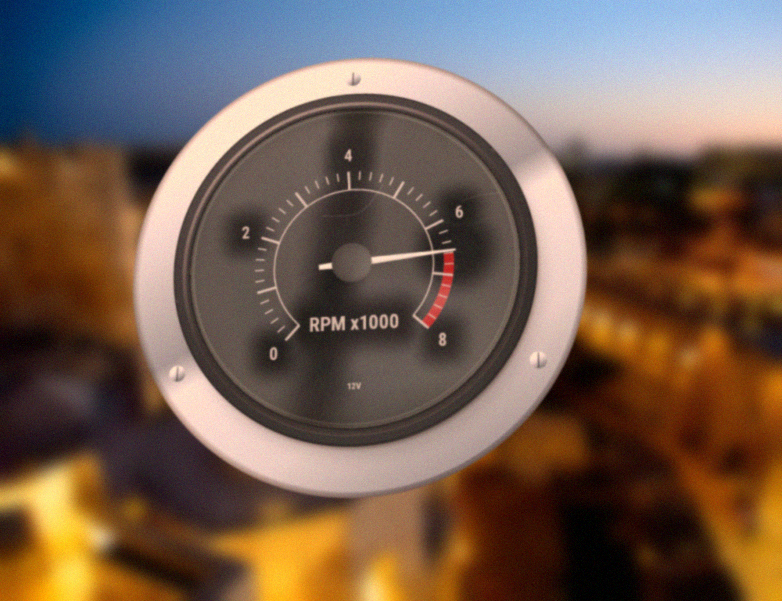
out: 6600 rpm
